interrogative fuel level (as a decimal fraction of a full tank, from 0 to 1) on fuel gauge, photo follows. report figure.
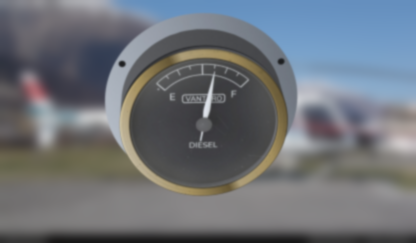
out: 0.625
